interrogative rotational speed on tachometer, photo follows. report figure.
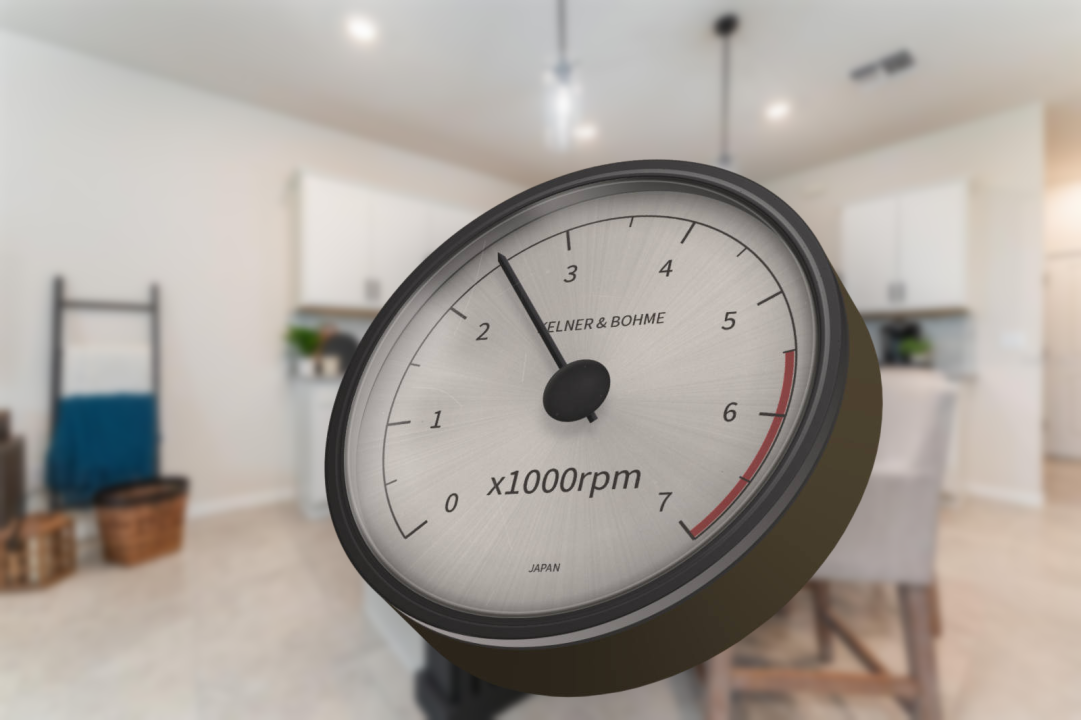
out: 2500 rpm
